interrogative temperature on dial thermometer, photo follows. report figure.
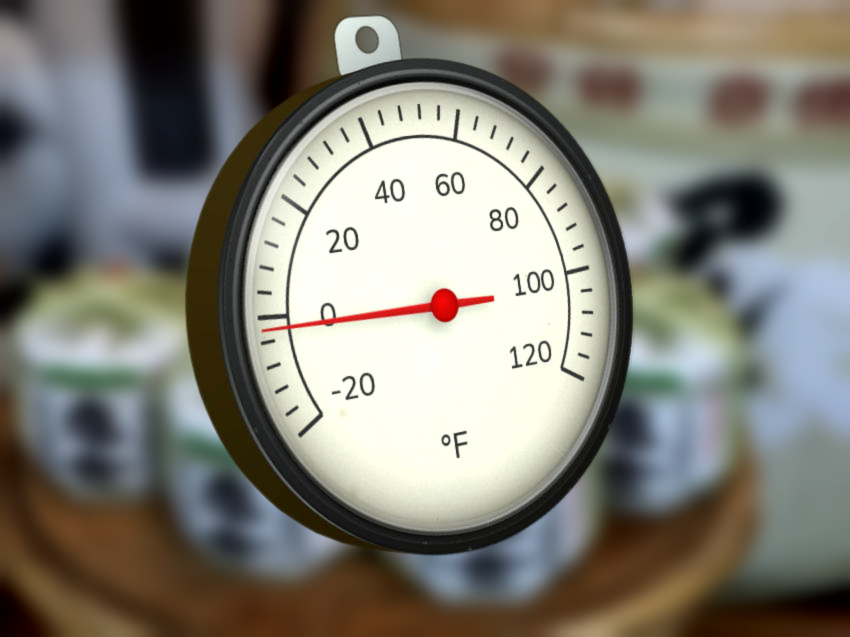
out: -2 °F
